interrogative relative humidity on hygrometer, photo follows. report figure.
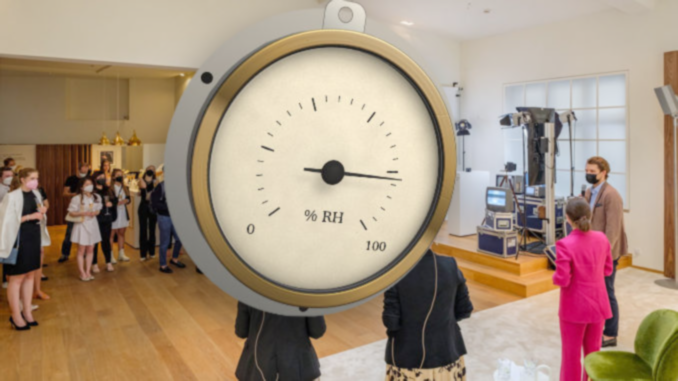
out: 82 %
